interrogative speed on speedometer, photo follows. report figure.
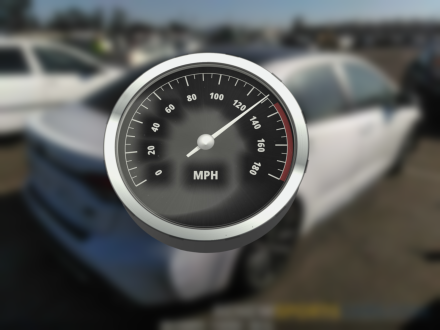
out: 130 mph
